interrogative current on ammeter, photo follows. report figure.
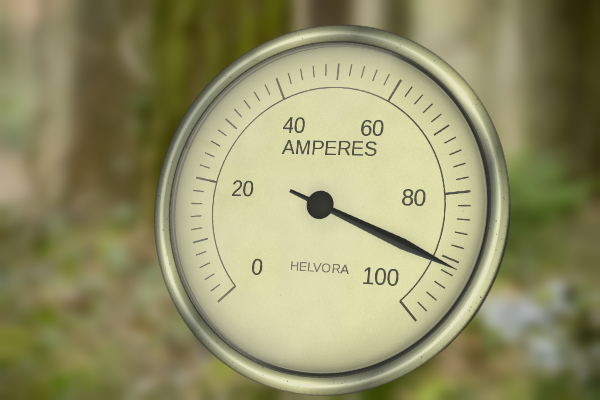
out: 91 A
